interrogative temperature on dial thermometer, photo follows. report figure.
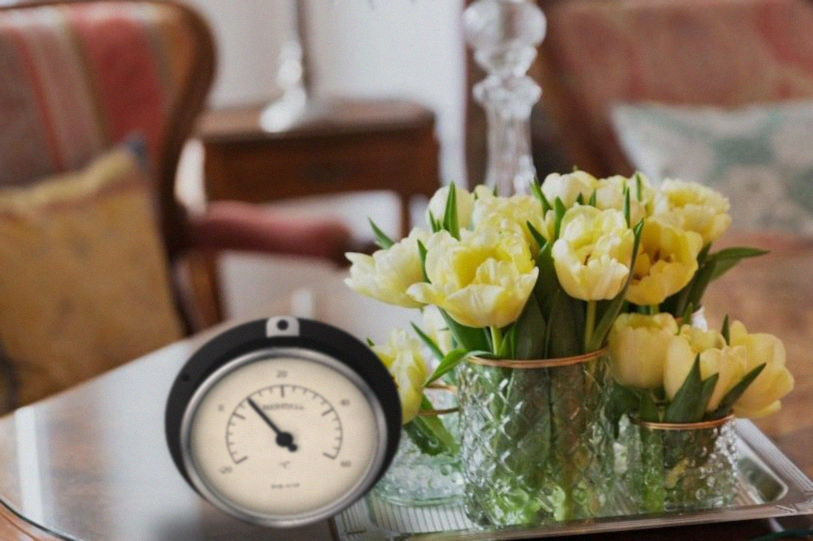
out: 8 °C
